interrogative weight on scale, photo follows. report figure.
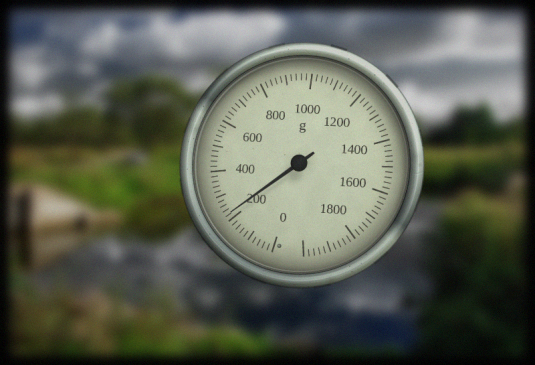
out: 220 g
